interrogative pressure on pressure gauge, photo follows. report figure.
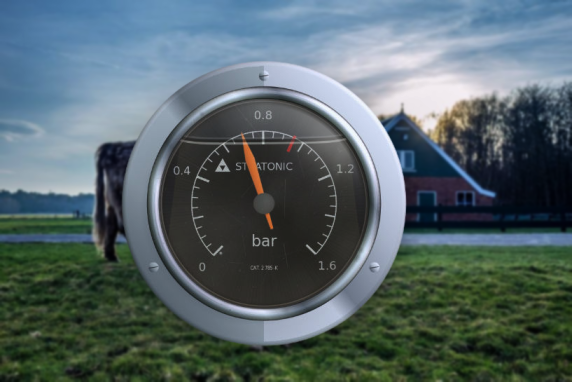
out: 0.7 bar
